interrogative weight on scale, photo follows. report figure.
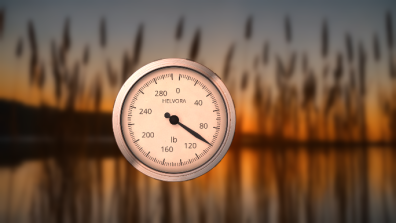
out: 100 lb
